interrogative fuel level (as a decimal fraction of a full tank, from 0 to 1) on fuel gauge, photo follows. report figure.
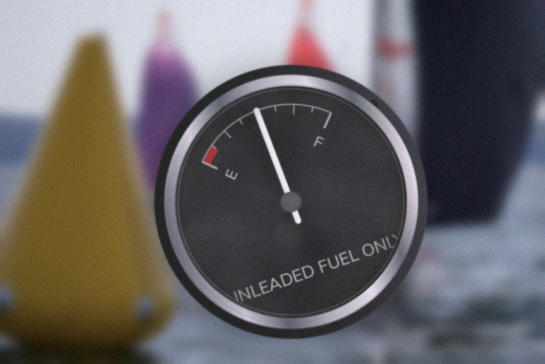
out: 0.5
